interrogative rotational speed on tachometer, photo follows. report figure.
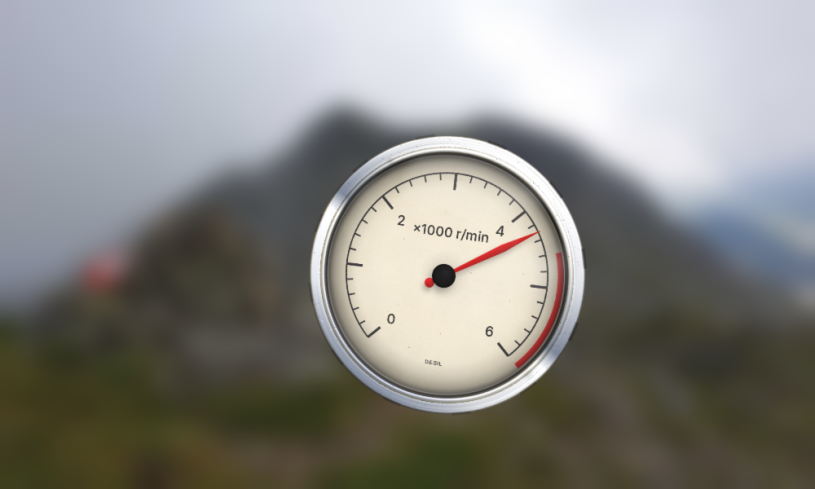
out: 4300 rpm
